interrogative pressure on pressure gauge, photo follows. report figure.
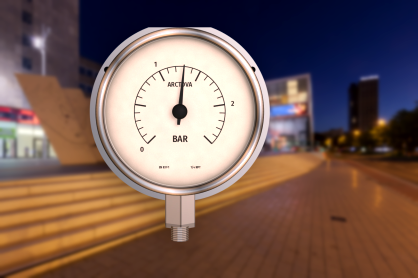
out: 1.3 bar
